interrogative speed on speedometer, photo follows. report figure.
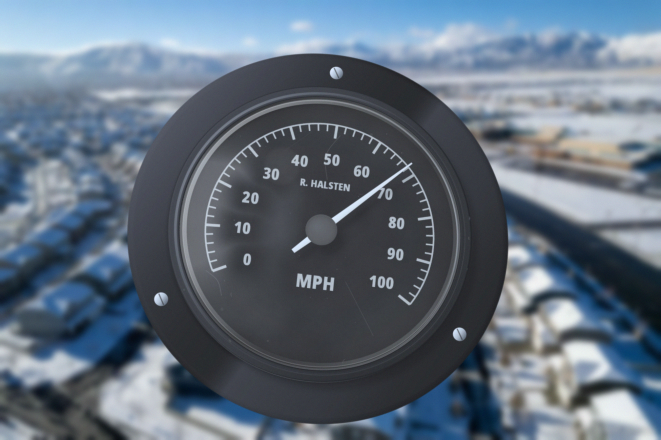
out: 68 mph
